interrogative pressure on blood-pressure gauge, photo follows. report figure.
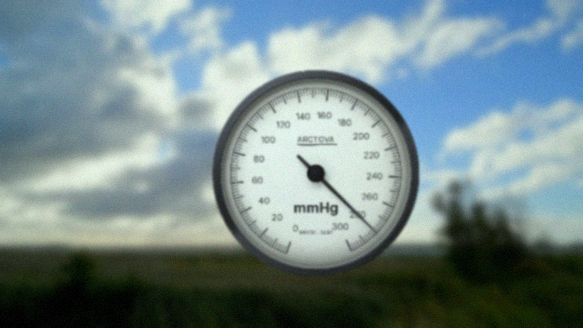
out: 280 mmHg
